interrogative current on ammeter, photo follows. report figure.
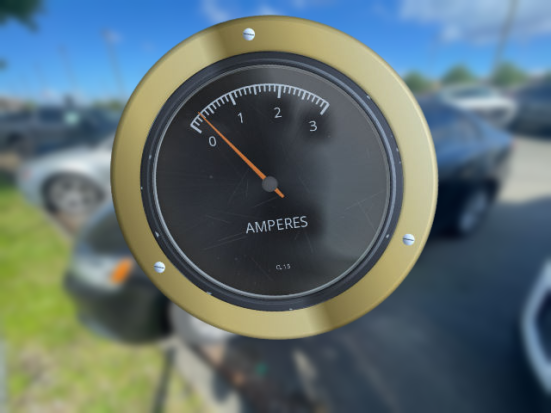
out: 0.3 A
